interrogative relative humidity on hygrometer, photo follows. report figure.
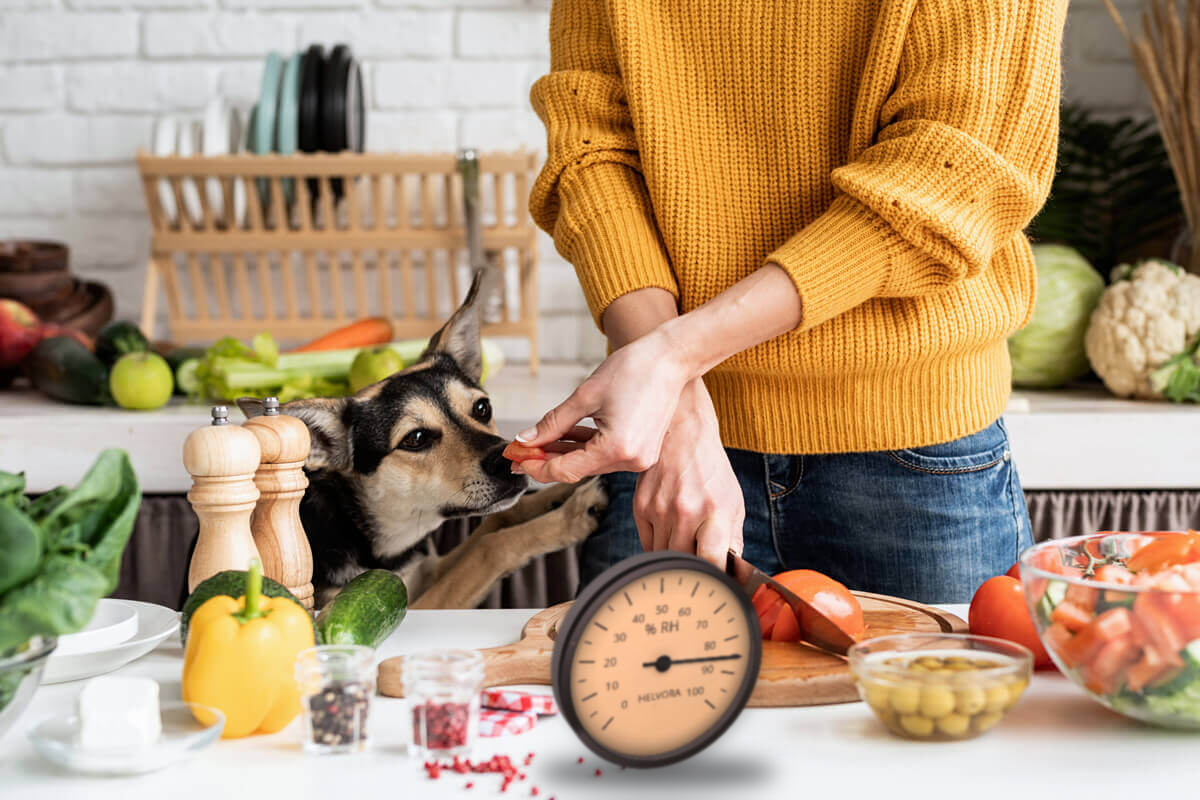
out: 85 %
